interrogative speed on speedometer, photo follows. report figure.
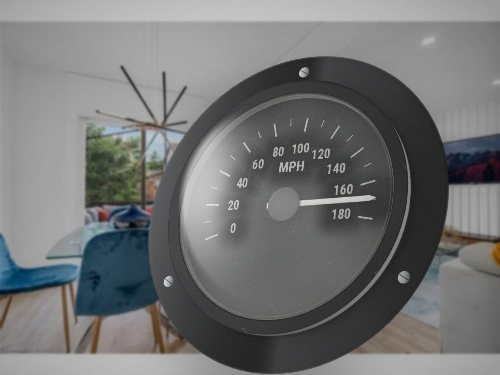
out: 170 mph
